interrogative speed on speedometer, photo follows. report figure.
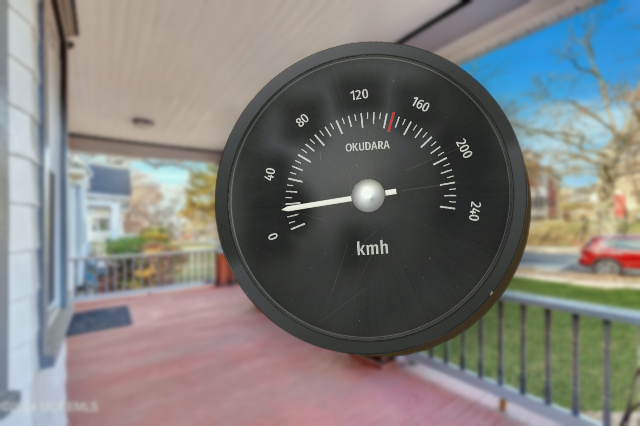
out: 15 km/h
